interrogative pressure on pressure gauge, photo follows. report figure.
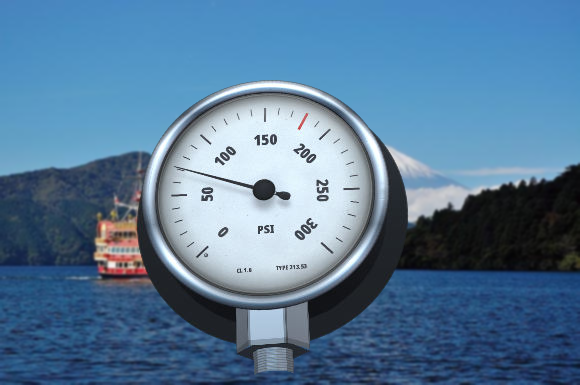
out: 70 psi
